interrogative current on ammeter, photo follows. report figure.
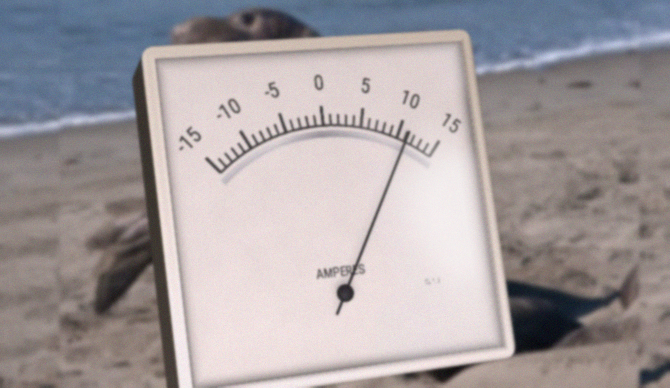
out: 11 A
